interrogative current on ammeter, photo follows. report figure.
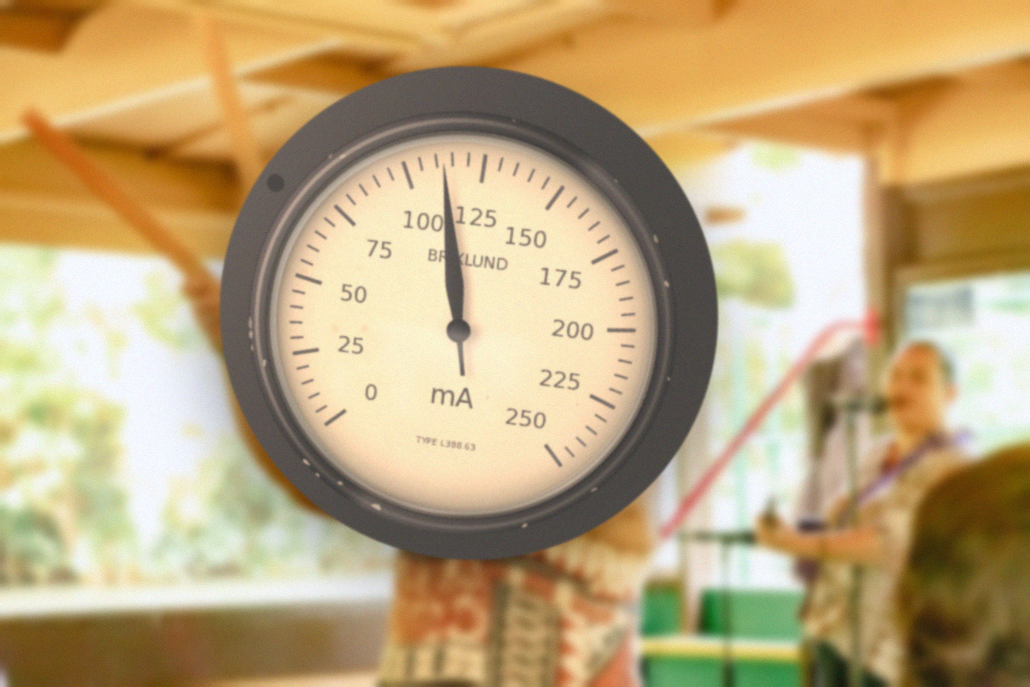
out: 112.5 mA
